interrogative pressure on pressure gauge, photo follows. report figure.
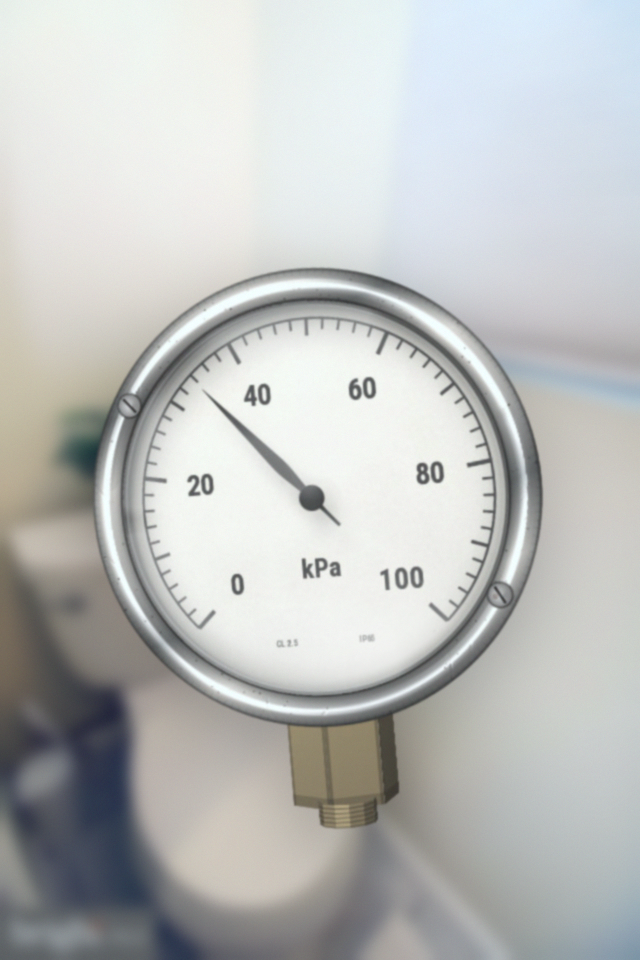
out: 34 kPa
